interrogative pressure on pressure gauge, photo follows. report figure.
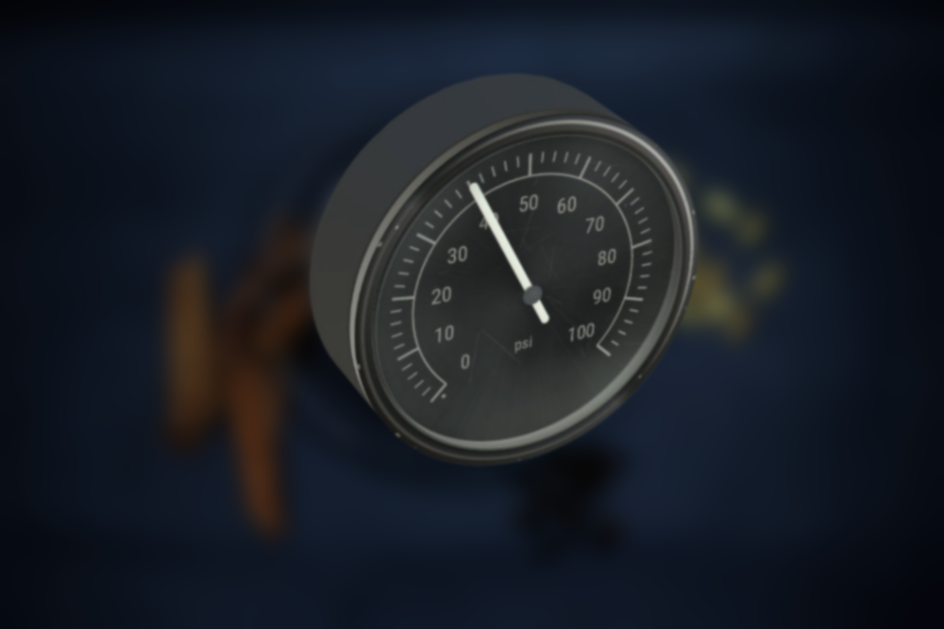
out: 40 psi
